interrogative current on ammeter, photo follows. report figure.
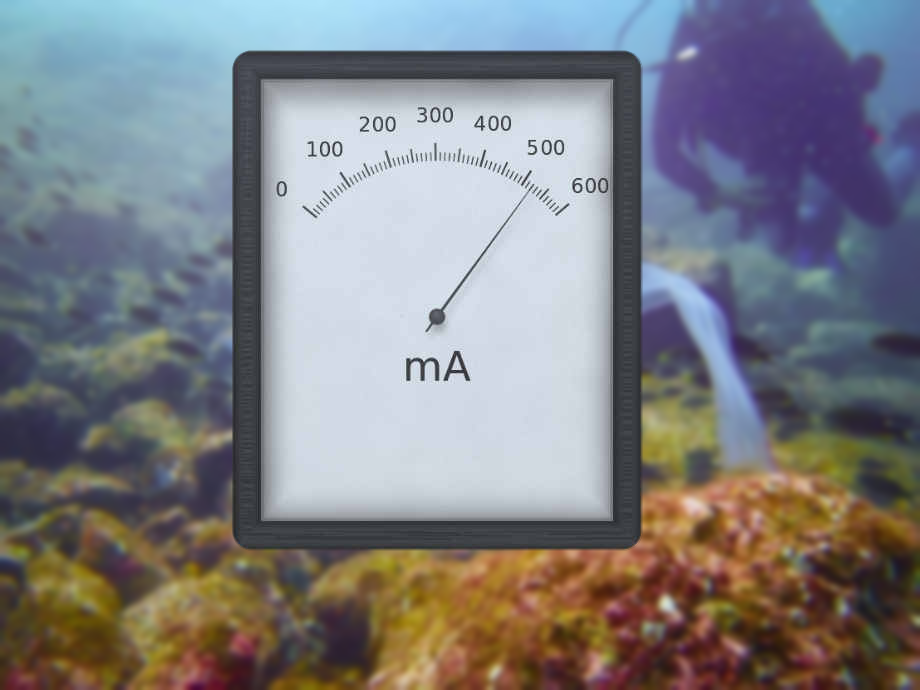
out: 520 mA
